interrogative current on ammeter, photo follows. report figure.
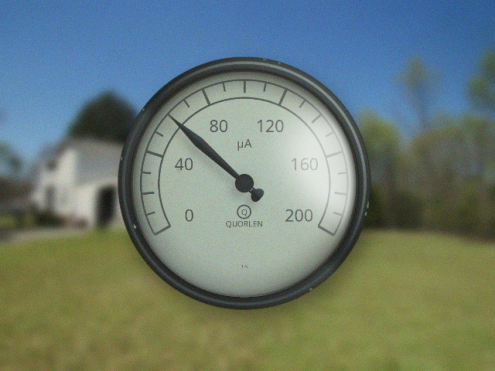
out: 60 µA
